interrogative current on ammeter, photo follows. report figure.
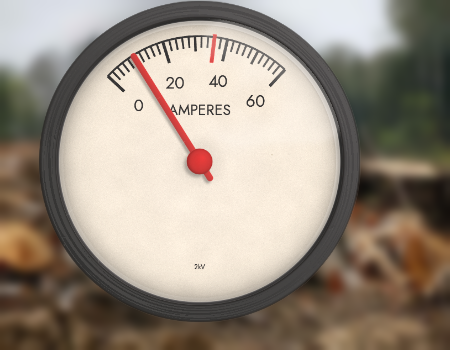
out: 10 A
